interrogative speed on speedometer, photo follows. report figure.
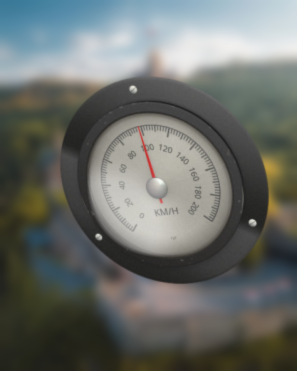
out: 100 km/h
